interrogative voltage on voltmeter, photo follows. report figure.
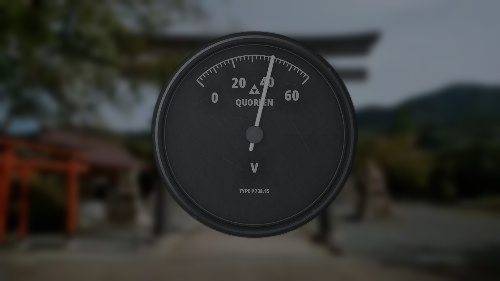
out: 40 V
